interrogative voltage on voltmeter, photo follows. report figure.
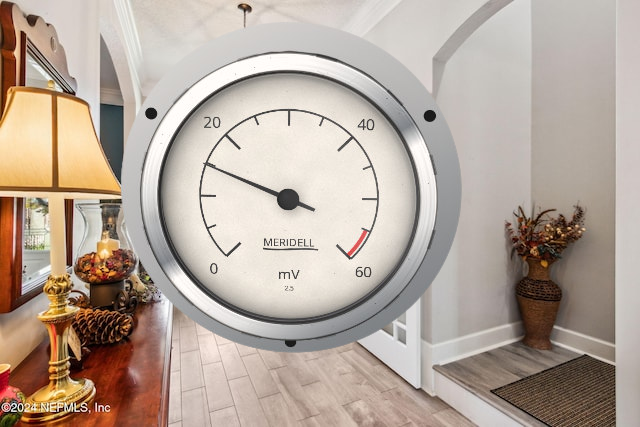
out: 15 mV
